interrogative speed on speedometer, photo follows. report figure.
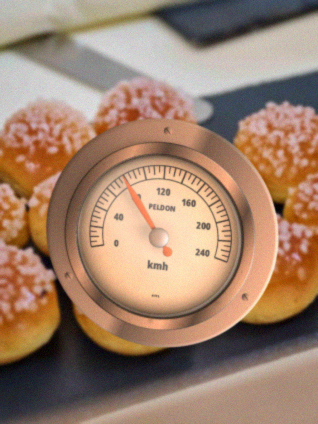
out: 80 km/h
